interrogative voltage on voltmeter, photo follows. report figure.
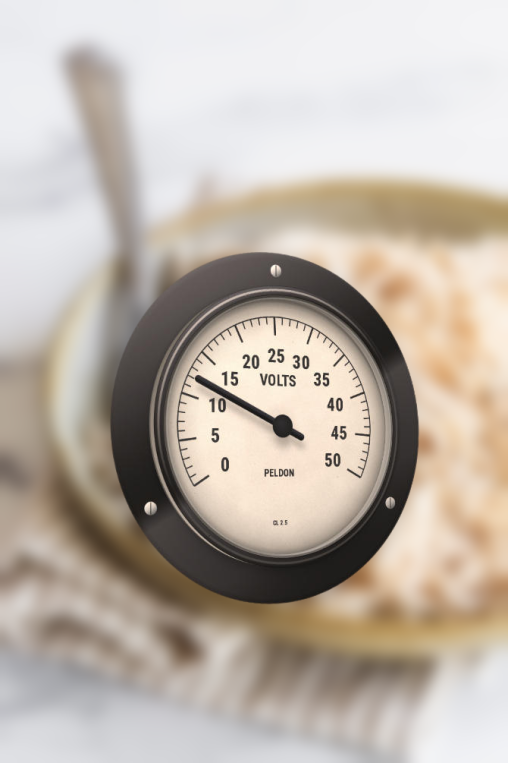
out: 12 V
